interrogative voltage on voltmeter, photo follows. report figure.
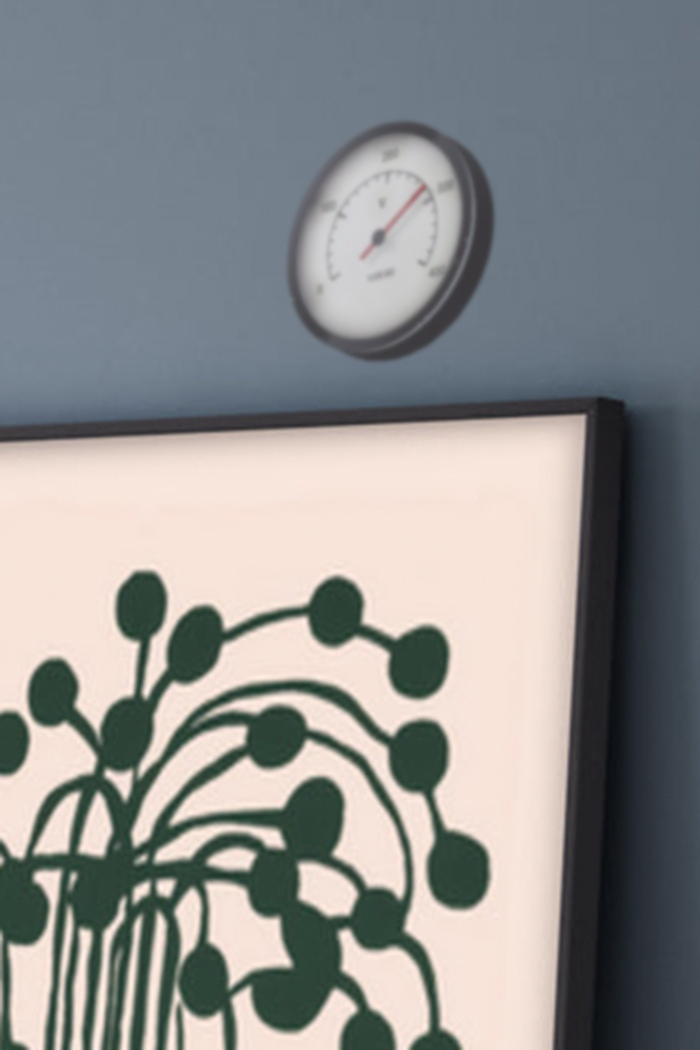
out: 280 V
